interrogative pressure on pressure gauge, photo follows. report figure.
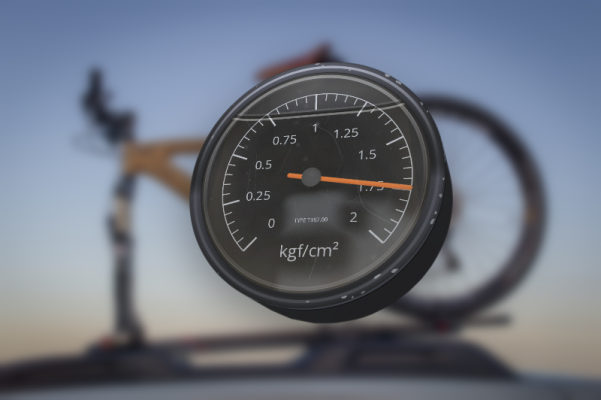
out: 1.75 kg/cm²
